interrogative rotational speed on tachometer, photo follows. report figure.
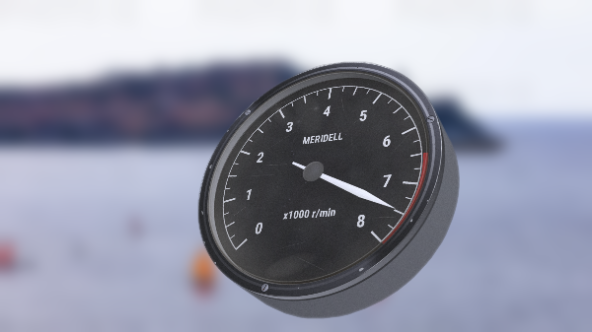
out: 7500 rpm
